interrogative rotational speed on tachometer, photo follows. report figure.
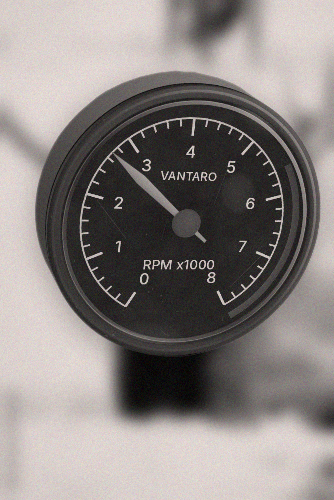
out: 2700 rpm
